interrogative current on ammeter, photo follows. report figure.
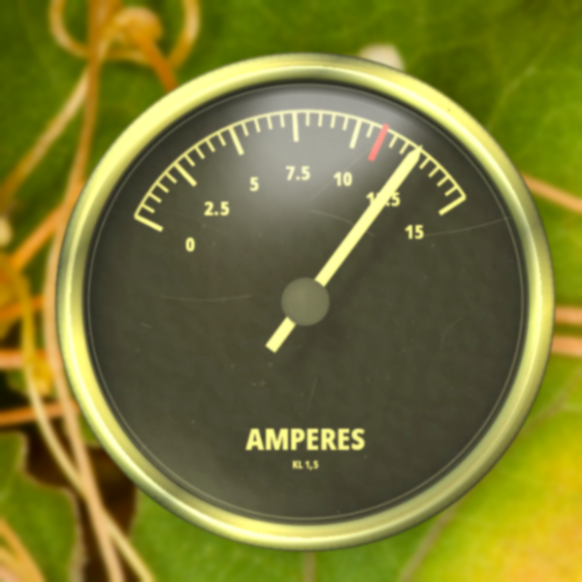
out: 12.5 A
